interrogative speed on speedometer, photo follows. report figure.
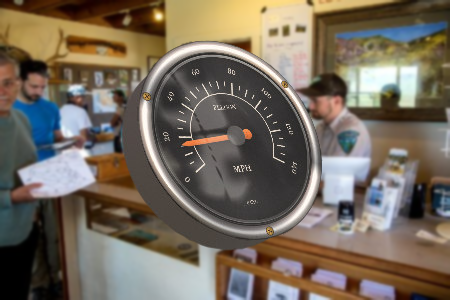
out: 15 mph
